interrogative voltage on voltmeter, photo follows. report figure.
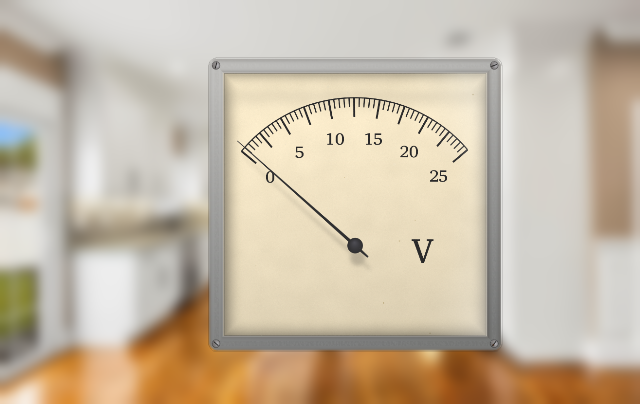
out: 0.5 V
